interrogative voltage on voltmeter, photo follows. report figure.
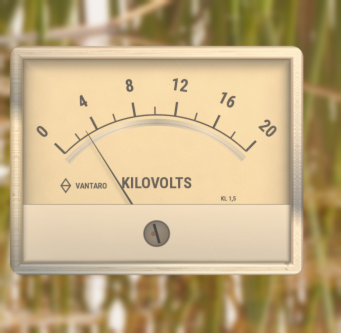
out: 3 kV
